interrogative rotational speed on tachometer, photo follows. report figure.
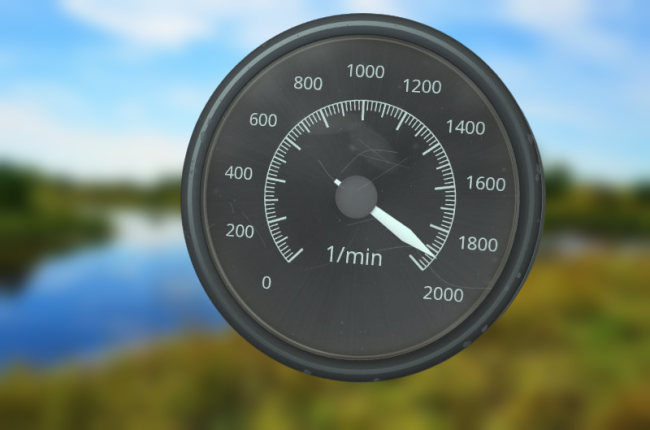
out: 1920 rpm
